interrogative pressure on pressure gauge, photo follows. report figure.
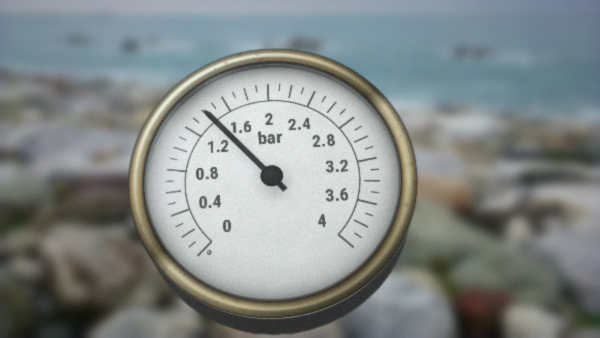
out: 1.4 bar
